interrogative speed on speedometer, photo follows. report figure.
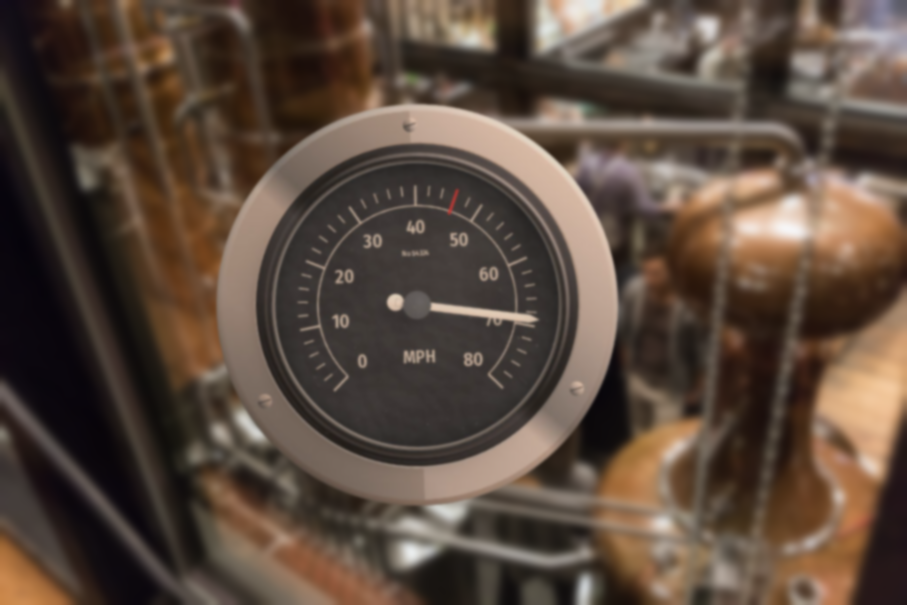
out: 69 mph
